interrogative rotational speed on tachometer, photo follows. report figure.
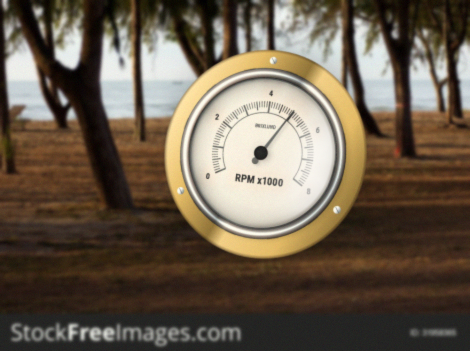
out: 5000 rpm
